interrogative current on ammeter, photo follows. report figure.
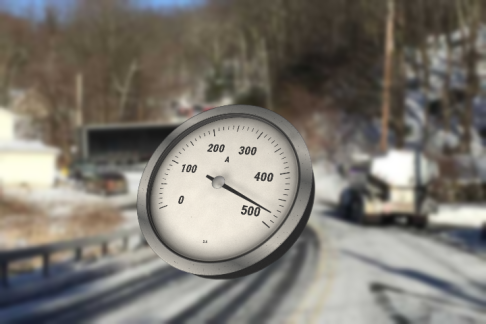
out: 480 A
